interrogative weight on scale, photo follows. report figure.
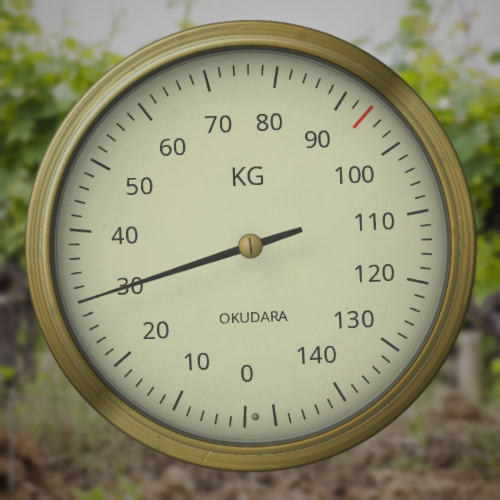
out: 30 kg
